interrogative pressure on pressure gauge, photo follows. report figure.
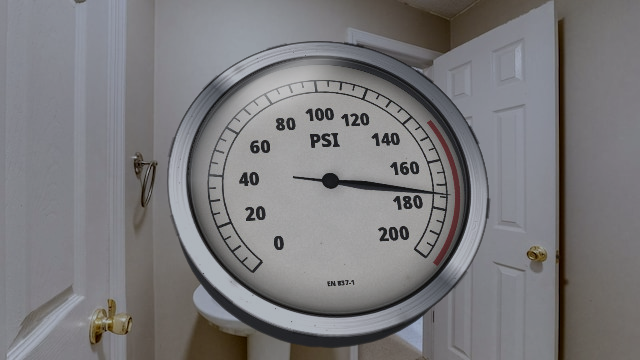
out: 175 psi
